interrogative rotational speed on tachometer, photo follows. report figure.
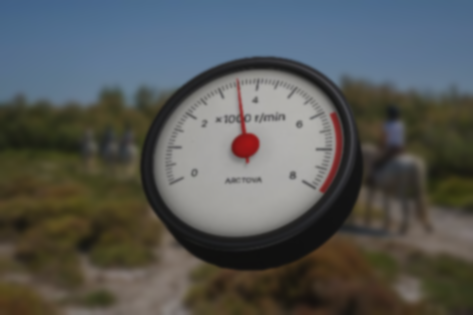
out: 3500 rpm
